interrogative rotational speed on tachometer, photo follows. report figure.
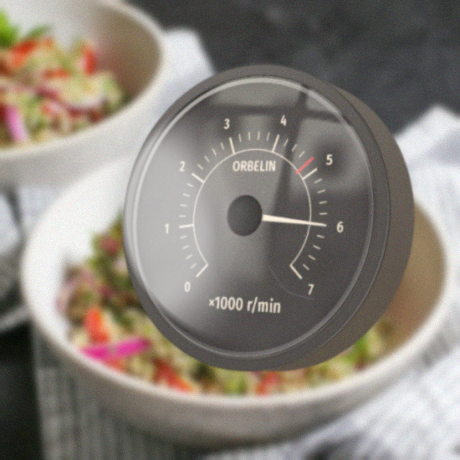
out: 6000 rpm
